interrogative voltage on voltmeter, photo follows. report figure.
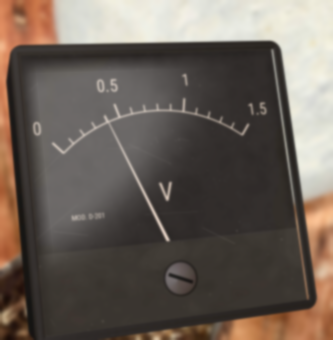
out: 0.4 V
